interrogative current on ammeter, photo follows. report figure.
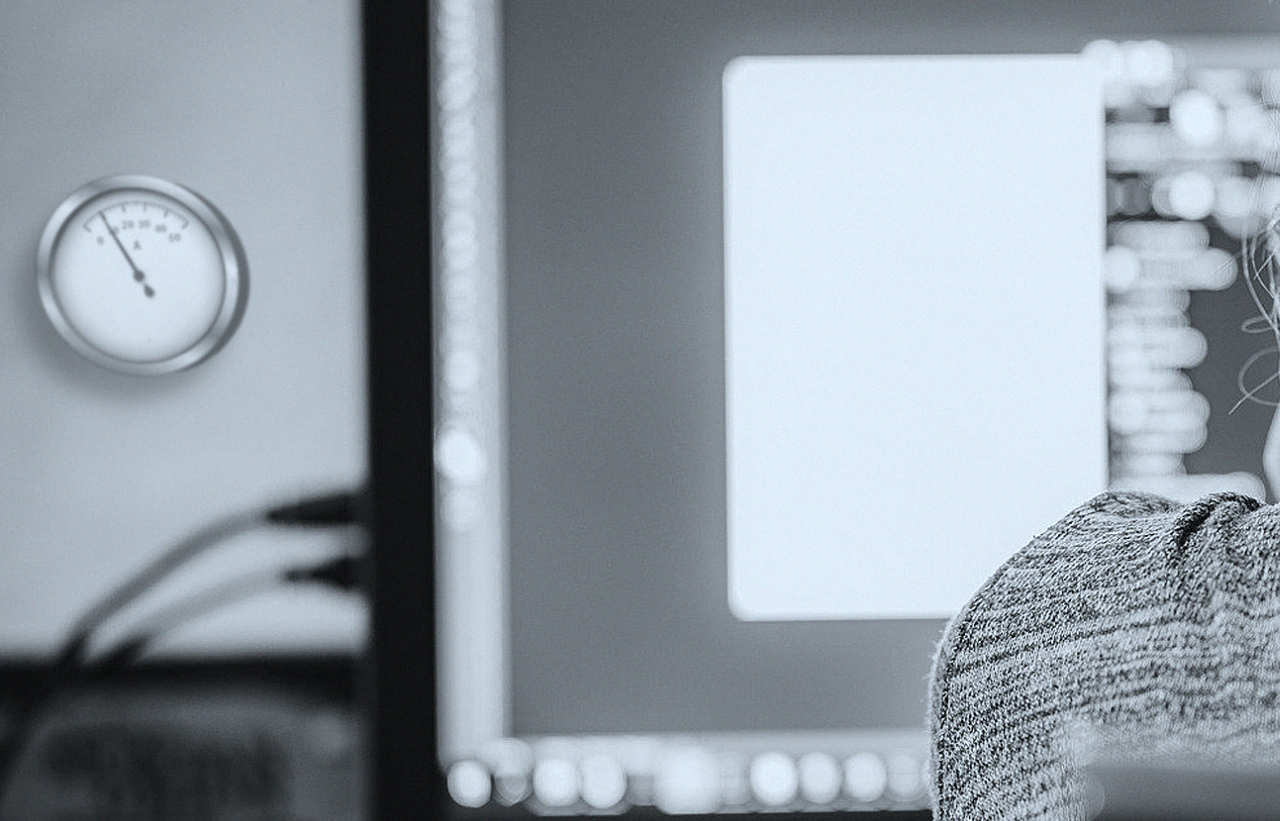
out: 10 A
